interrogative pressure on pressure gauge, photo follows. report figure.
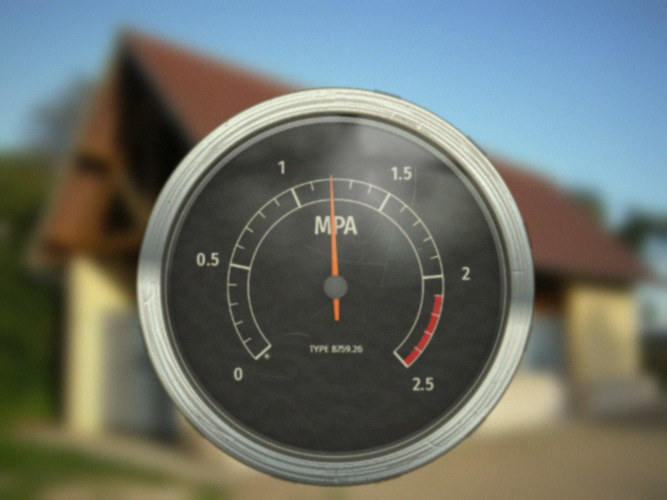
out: 1.2 MPa
